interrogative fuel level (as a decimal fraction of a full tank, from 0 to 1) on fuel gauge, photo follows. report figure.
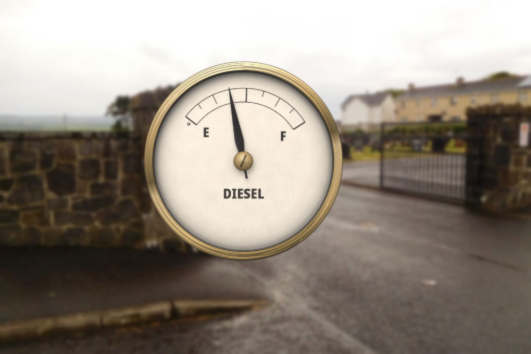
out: 0.375
